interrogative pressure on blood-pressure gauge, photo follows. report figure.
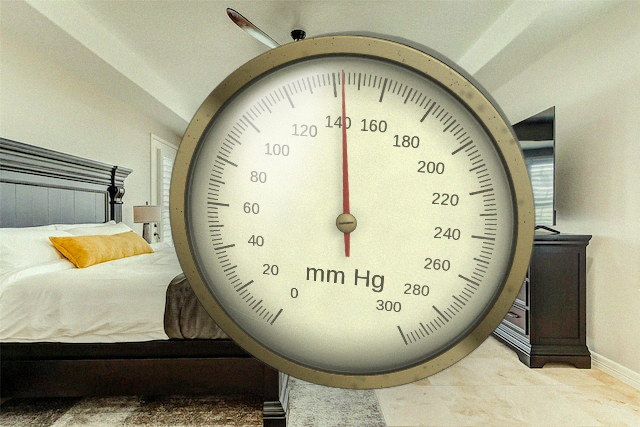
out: 144 mmHg
